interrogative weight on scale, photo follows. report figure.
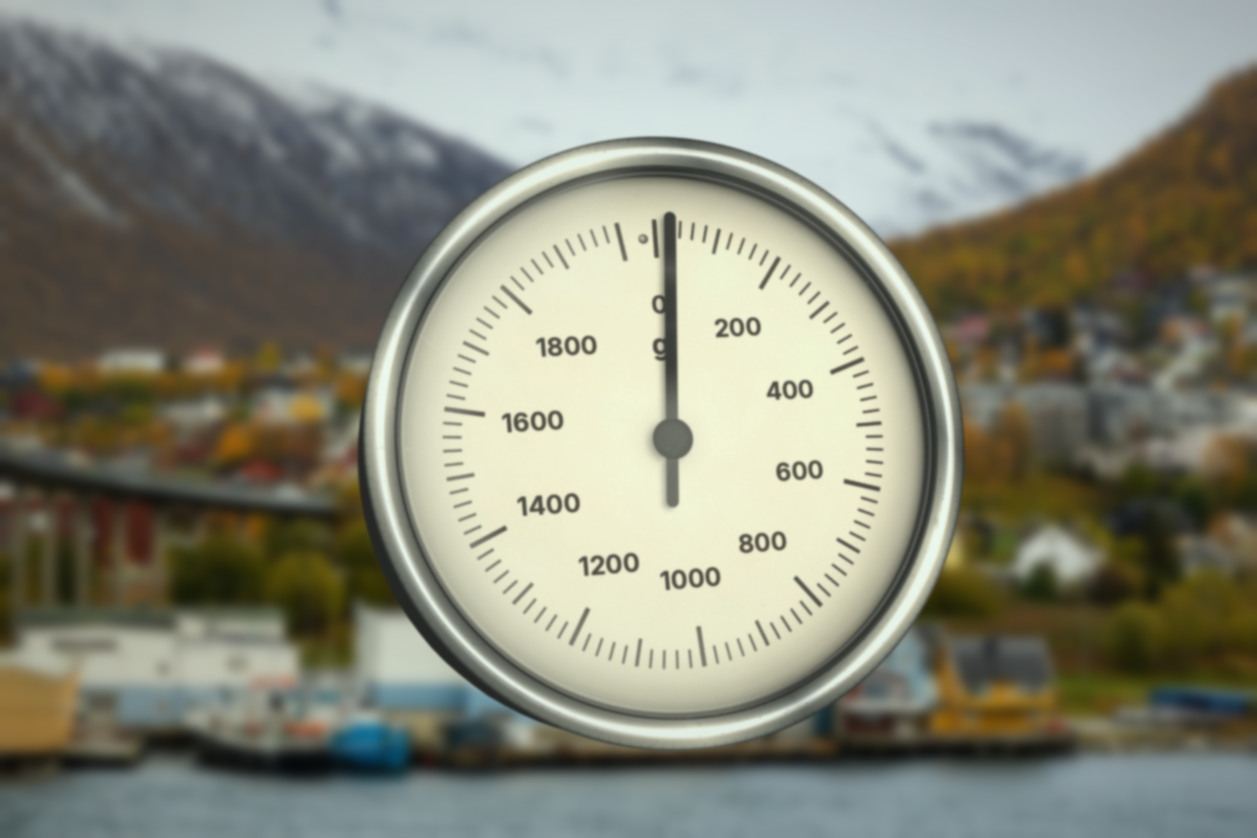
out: 20 g
